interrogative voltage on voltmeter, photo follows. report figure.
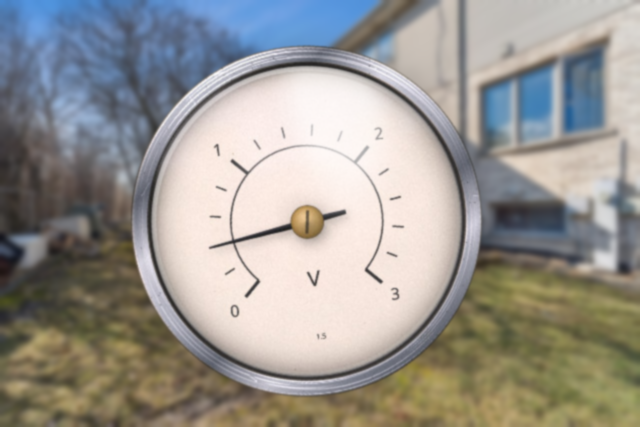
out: 0.4 V
